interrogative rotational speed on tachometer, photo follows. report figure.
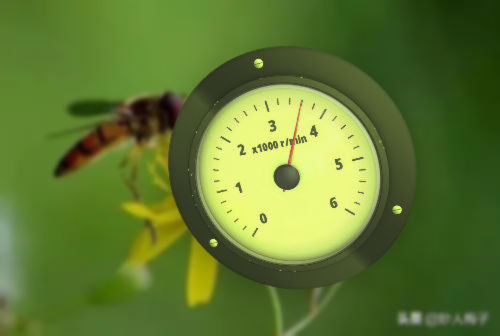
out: 3600 rpm
